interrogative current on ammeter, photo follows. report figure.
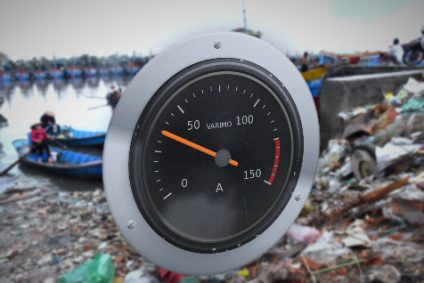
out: 35 A
